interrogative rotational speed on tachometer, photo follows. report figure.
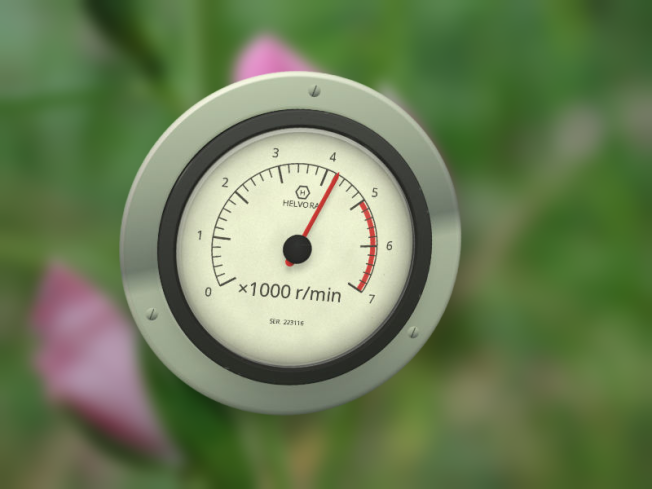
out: 4200 rpm
